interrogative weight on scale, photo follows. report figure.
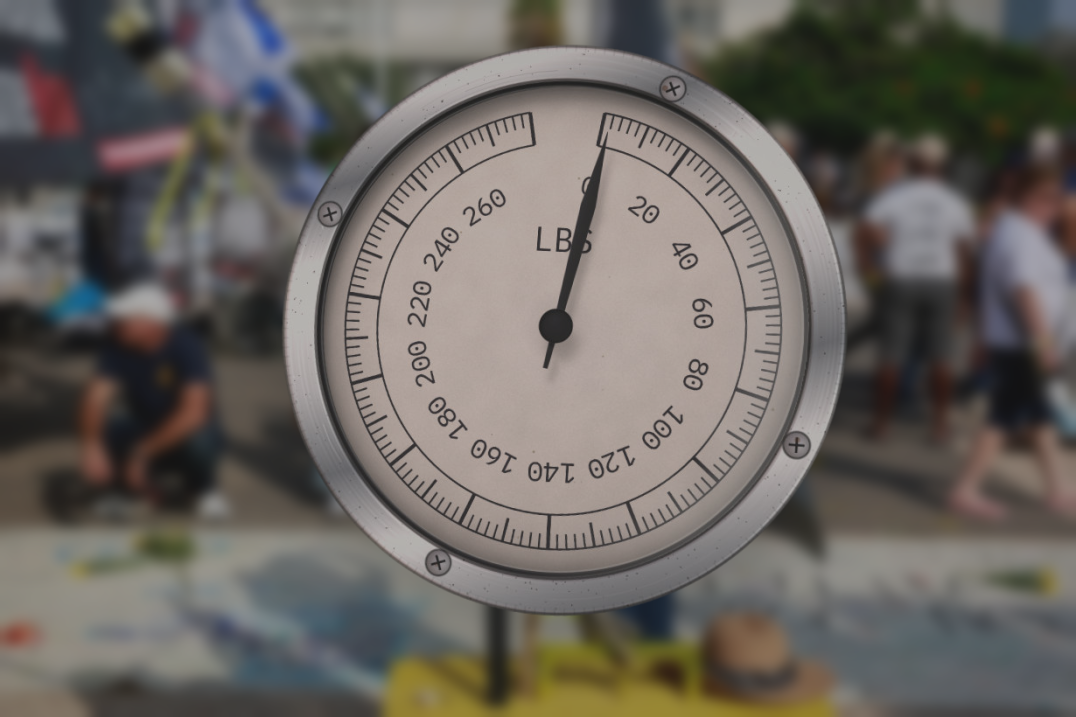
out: 2 lb
